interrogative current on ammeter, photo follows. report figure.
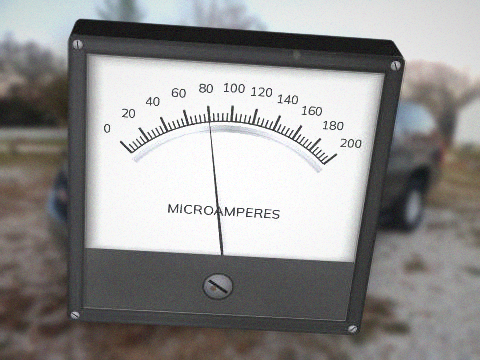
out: 80 µA
